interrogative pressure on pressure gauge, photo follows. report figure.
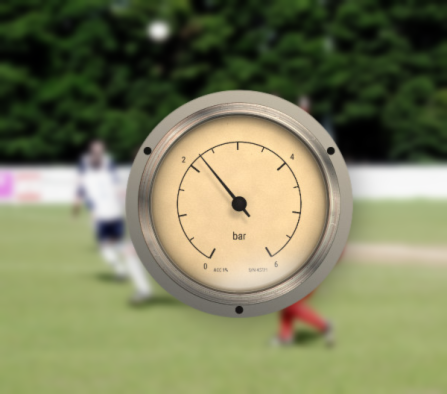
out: 2.25 bar
